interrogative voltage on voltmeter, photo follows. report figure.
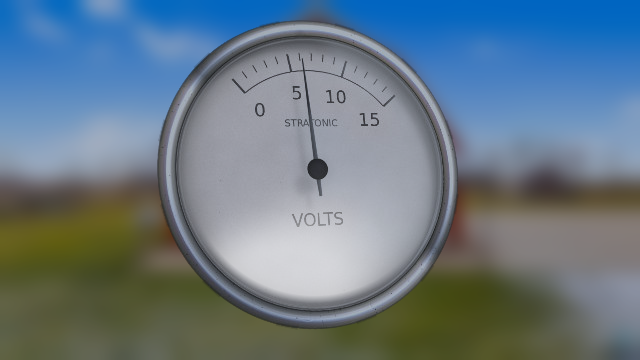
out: 6 V
